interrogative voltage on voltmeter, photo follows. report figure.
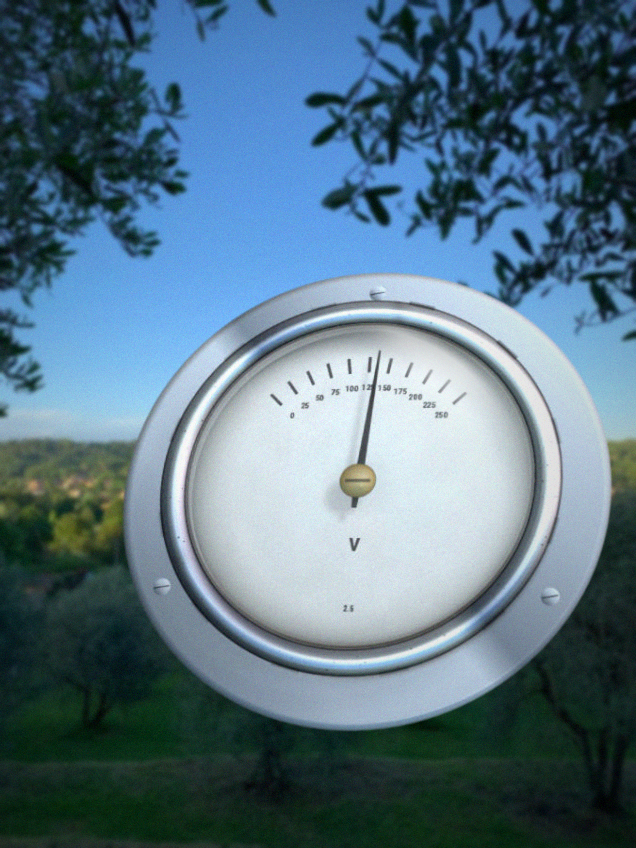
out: 137.5 V
